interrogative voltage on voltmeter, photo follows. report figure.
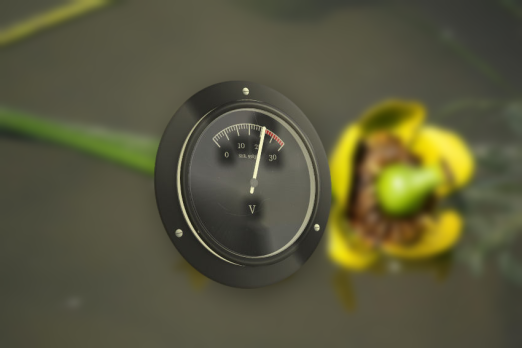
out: 20 V
